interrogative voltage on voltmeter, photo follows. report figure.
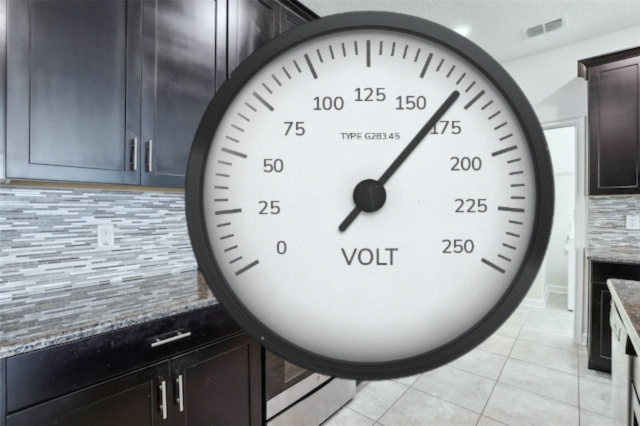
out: 167.5 V
